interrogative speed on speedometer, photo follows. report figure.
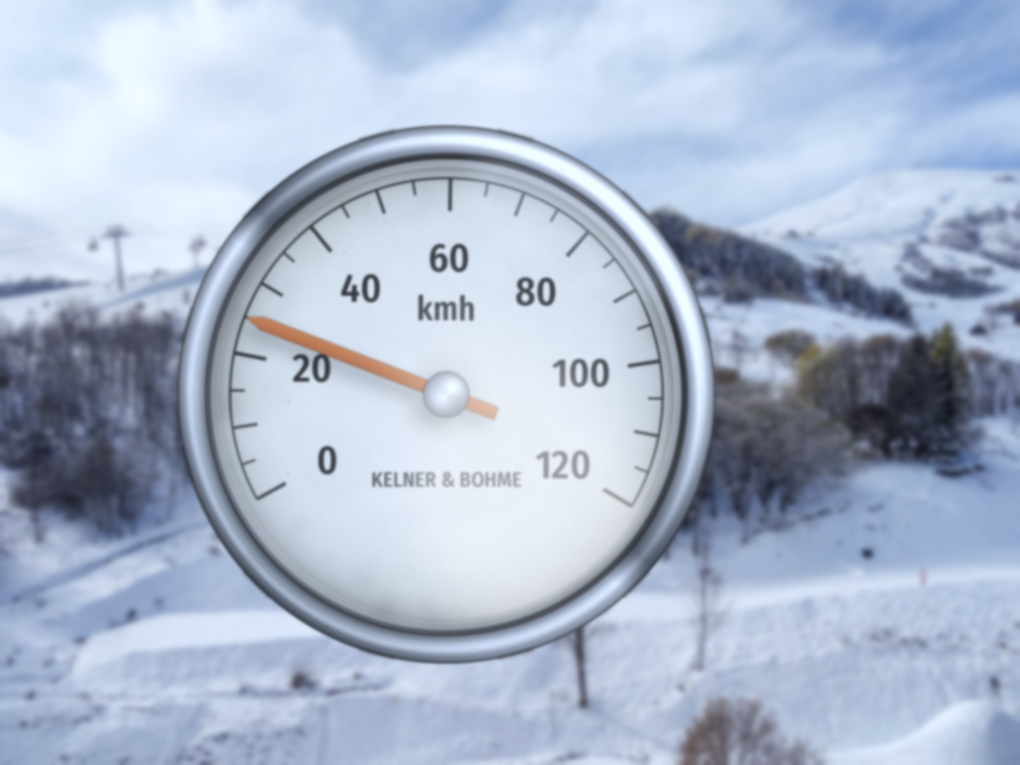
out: 25 km/h
